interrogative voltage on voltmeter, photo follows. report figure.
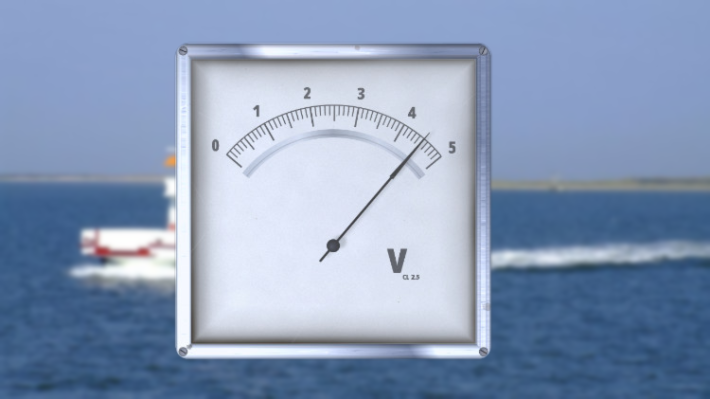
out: 4.5 V
